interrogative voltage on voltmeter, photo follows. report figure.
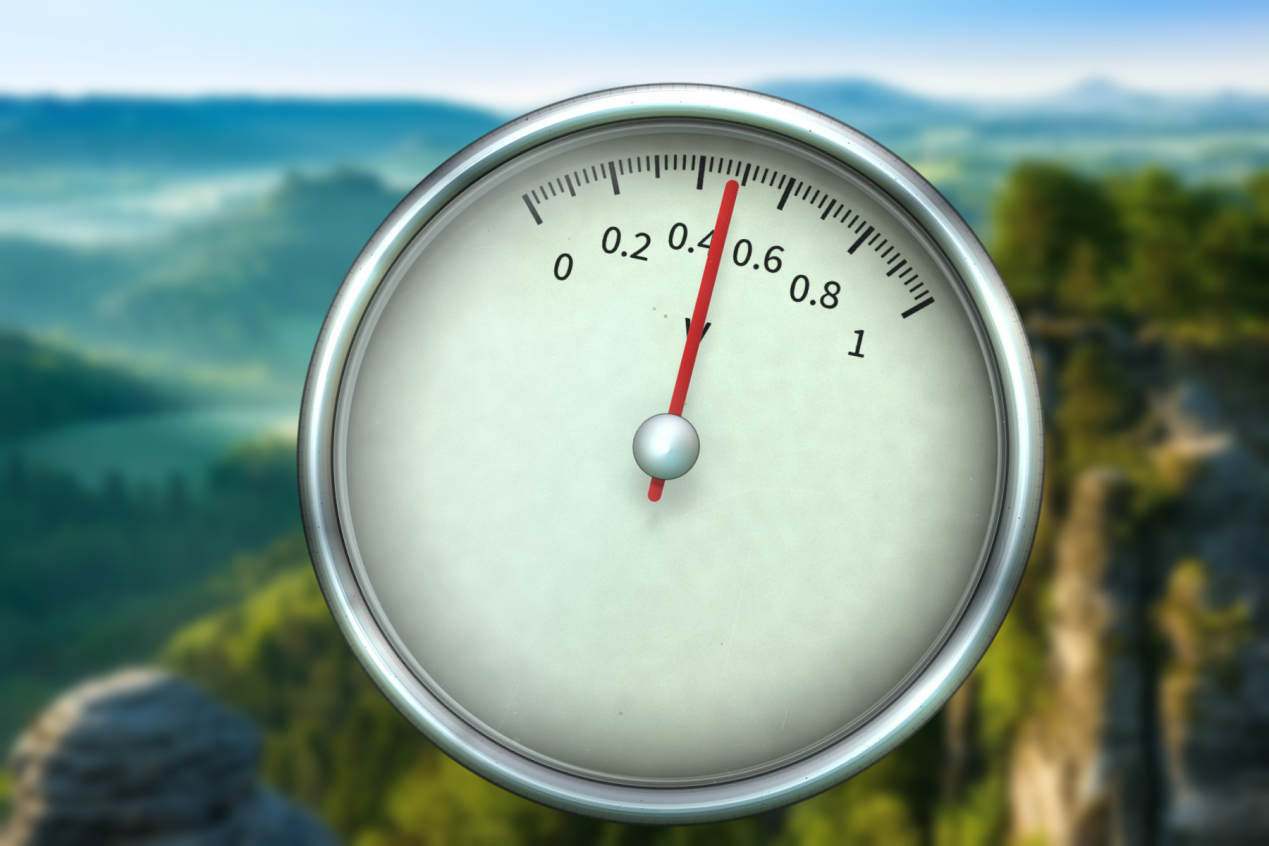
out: 0.48 V
